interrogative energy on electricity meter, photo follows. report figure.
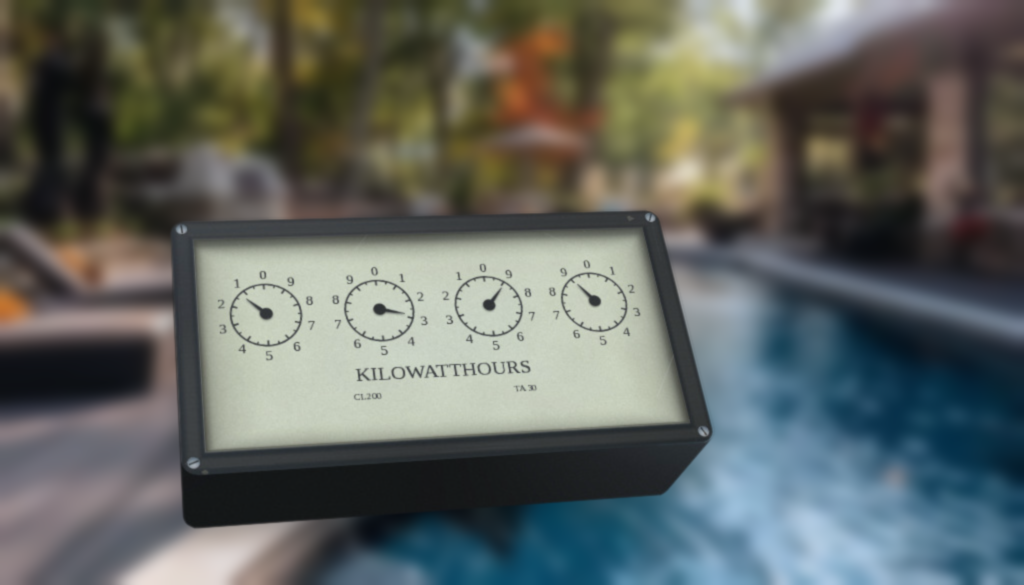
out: 1289 kWh
